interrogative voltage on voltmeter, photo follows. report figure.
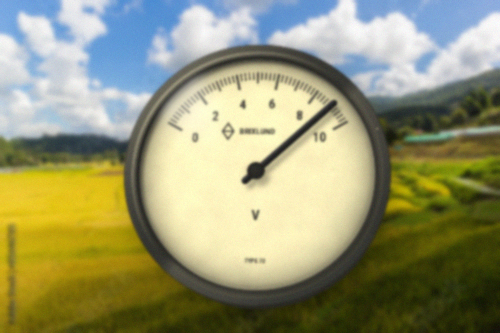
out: 9 V
